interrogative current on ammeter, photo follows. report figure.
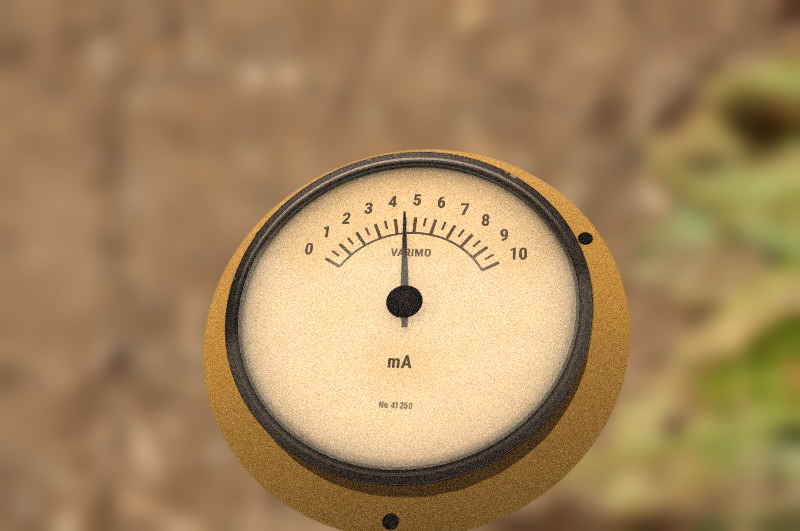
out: 4.5 mA
